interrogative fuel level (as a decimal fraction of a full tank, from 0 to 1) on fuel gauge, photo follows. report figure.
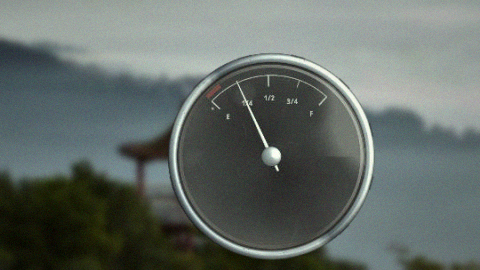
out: 0.25
